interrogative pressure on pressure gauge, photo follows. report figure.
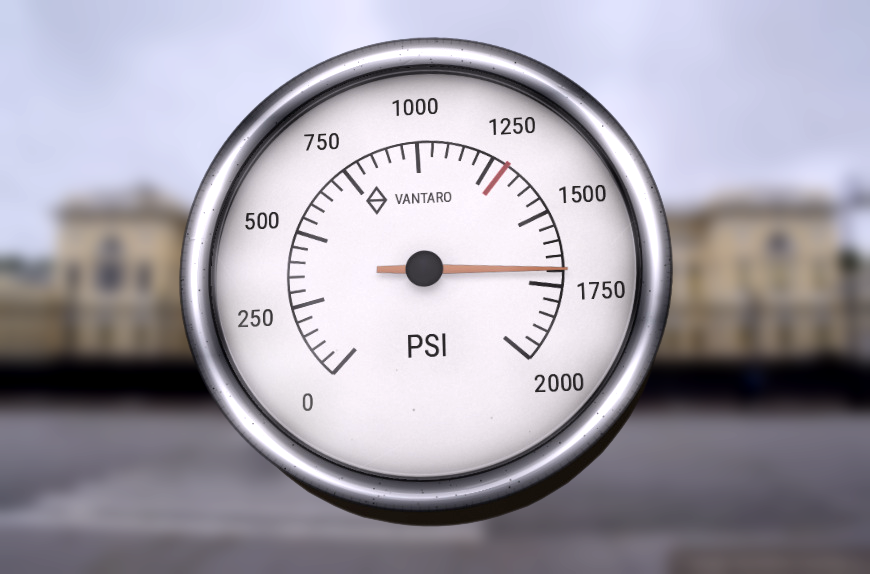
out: 1700 psi
